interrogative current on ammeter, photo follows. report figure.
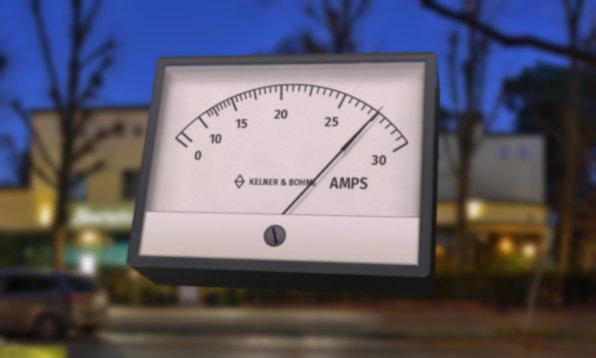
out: 27.5 A
